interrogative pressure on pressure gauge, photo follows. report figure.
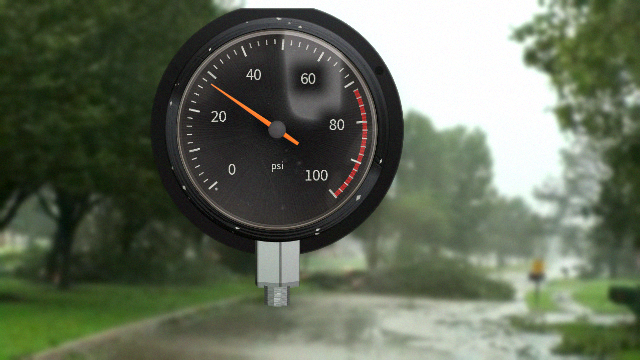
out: 28 psi
